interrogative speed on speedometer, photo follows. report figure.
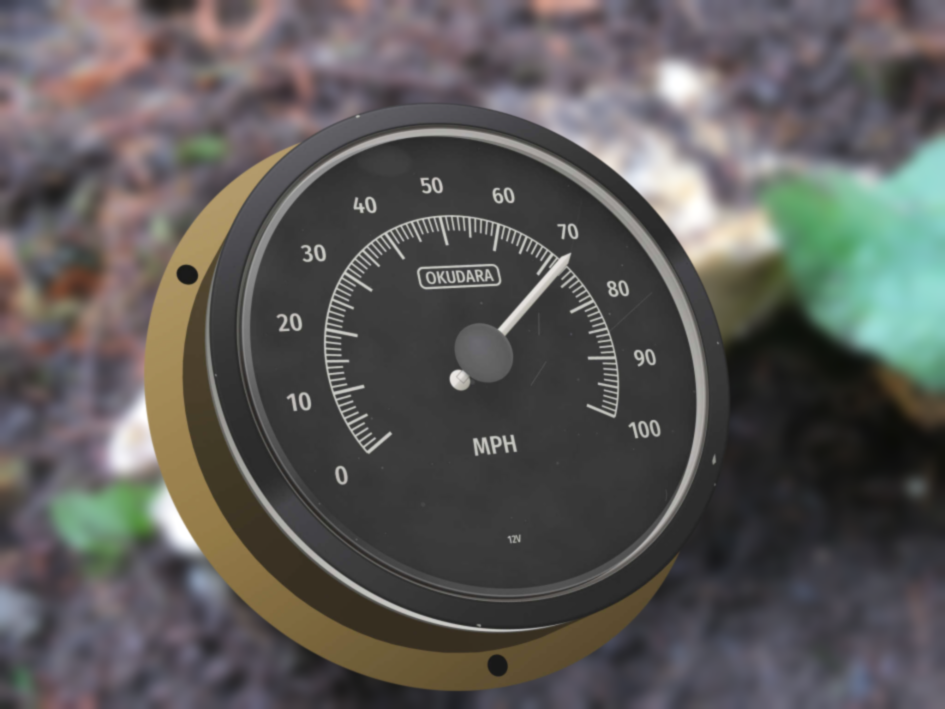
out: 72 mph
